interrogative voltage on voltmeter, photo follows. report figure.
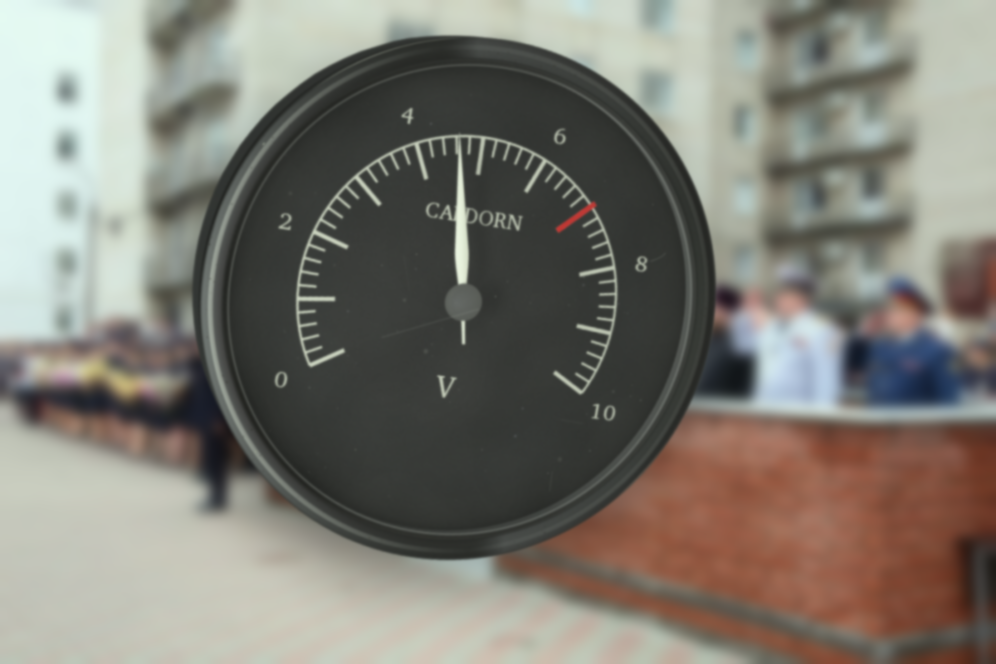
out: 4.6 V
